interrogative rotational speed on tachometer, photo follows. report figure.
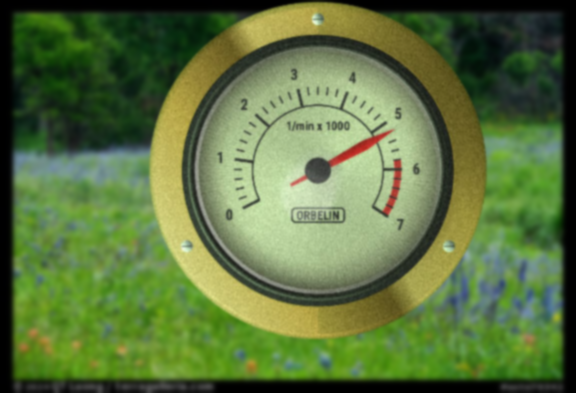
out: 5200 rpm
